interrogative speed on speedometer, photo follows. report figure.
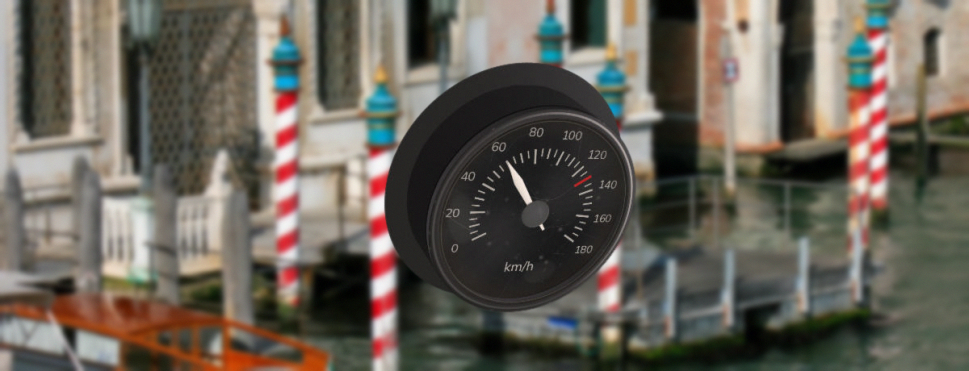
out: 60 km/h
